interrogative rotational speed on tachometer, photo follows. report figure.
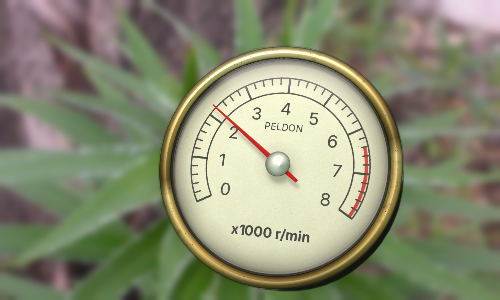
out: 2200 rpm
